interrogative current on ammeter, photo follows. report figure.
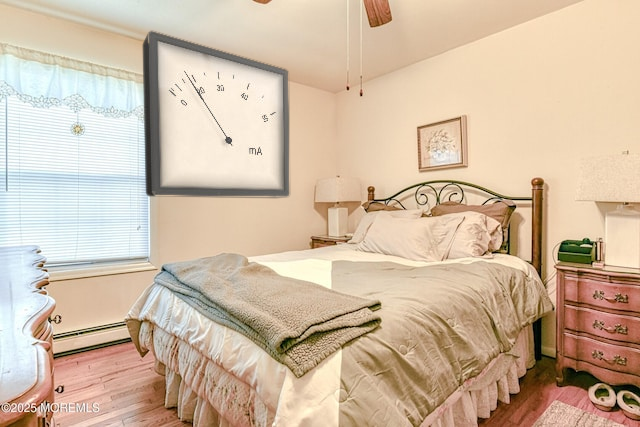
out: 17.5 mA
